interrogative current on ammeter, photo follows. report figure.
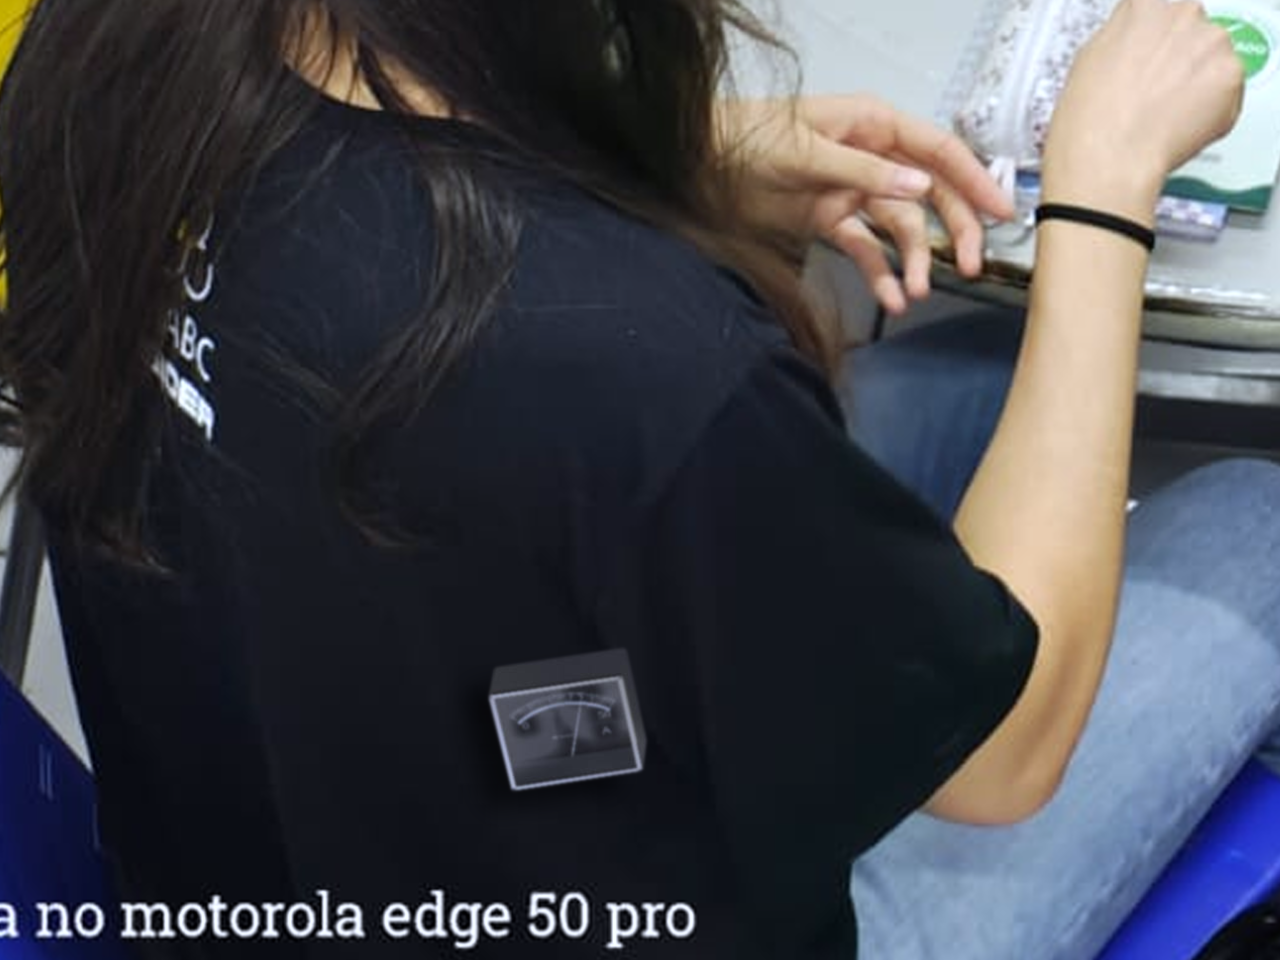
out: 35 A
